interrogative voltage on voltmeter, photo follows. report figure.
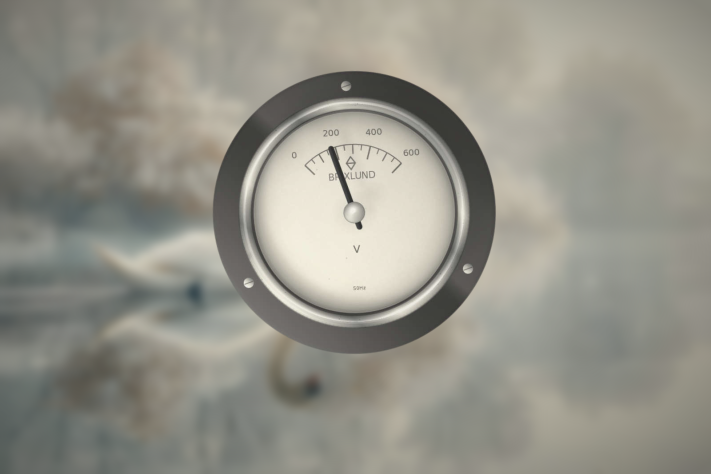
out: 175 V
